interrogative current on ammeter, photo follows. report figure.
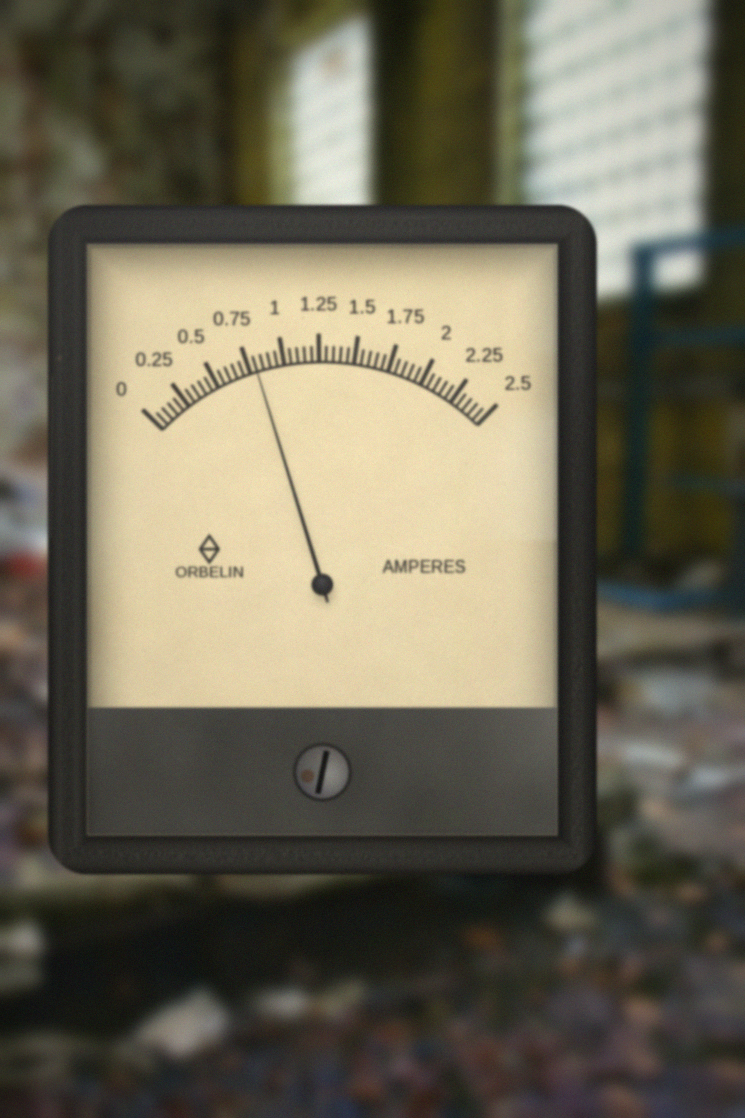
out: 0.8 A
